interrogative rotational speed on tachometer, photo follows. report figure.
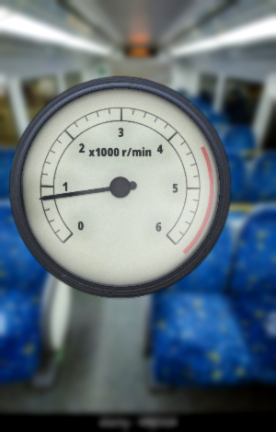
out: 800 rpm
